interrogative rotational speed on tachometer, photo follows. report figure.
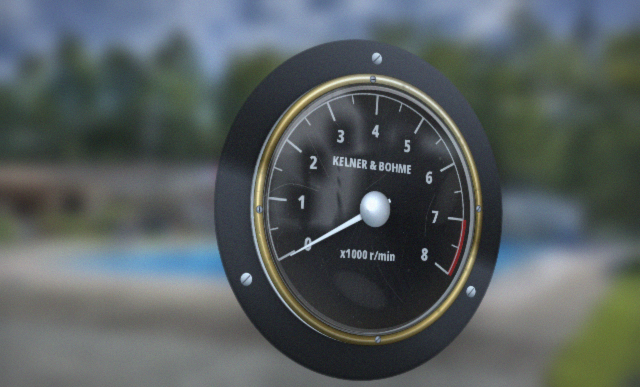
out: 0 rpm
